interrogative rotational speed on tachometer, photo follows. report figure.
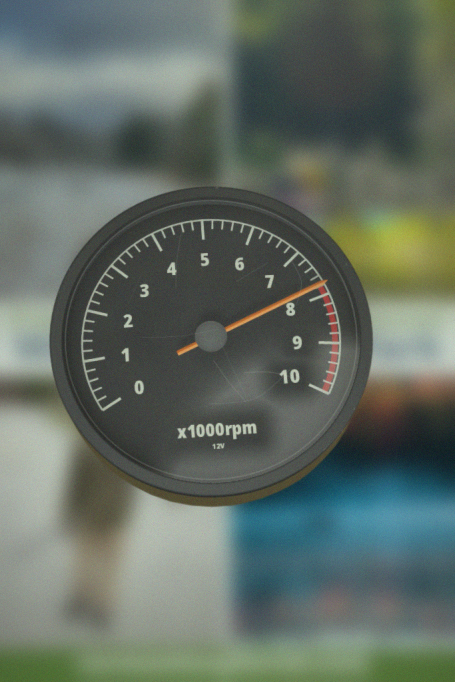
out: 7800 rpm
